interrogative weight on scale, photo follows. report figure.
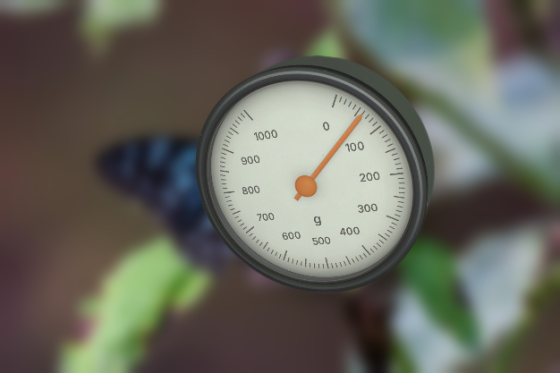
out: 60 g
